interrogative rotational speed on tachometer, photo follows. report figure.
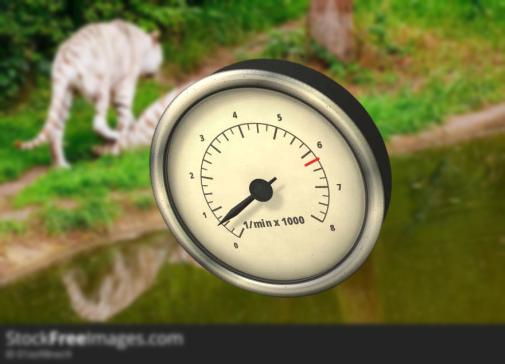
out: 625 rpm
